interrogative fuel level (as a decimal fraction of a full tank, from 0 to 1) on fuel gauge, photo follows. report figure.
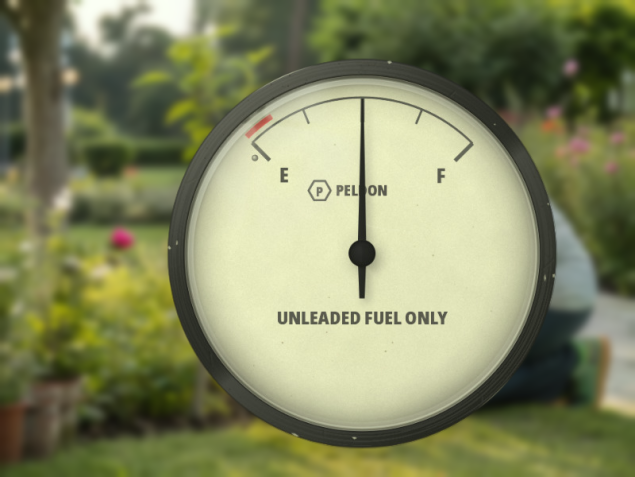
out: 0.5
